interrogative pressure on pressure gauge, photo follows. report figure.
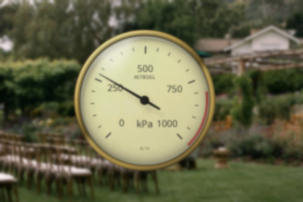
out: 275 kPa
